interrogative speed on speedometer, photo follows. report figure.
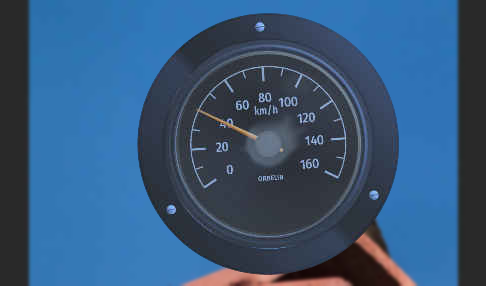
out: 40 km/h
